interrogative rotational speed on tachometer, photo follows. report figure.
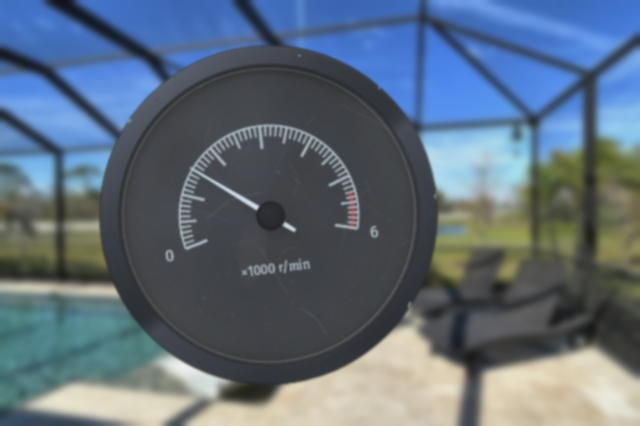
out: 1500 rpm
